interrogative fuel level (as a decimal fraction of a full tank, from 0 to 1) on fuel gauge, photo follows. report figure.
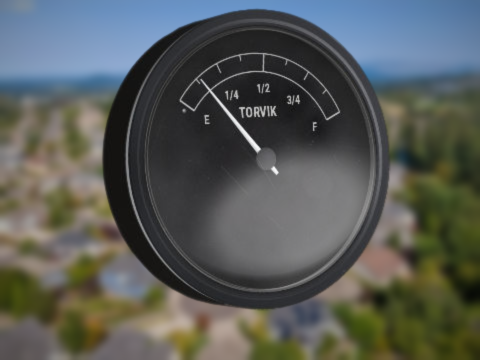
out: 0.125
